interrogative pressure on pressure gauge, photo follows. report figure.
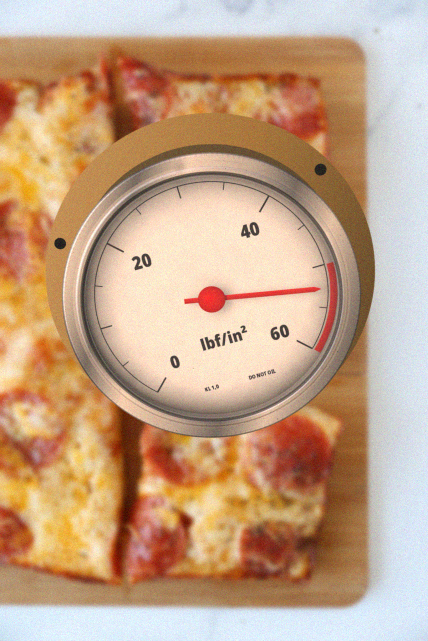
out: 52.5 psi
